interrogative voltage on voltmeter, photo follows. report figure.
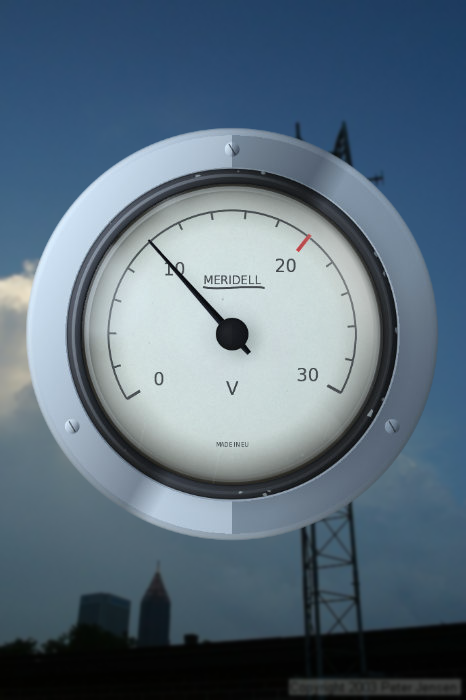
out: 10 V
